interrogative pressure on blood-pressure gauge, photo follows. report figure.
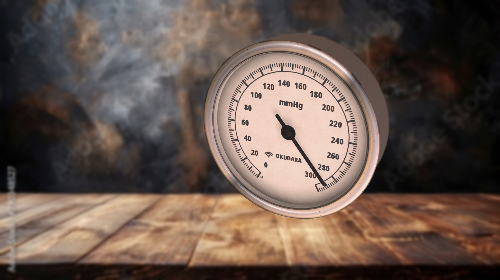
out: 290 mmHg
